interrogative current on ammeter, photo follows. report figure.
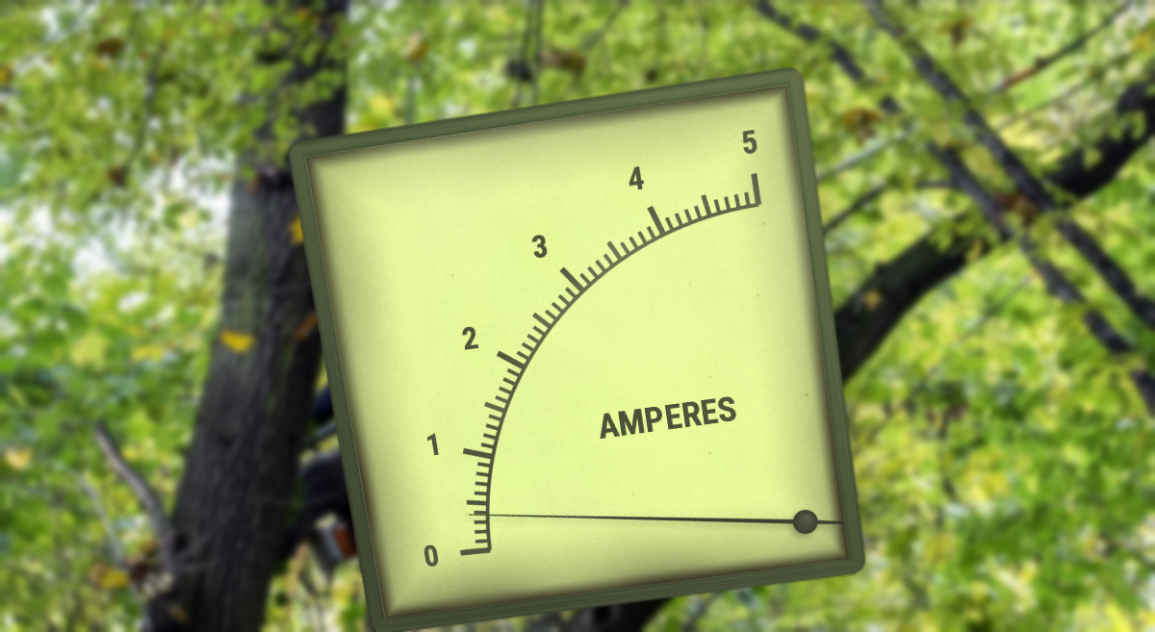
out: 0.4 A
